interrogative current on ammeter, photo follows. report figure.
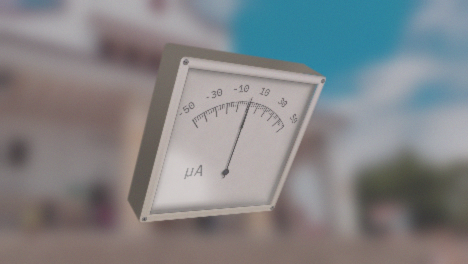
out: 0 µA
